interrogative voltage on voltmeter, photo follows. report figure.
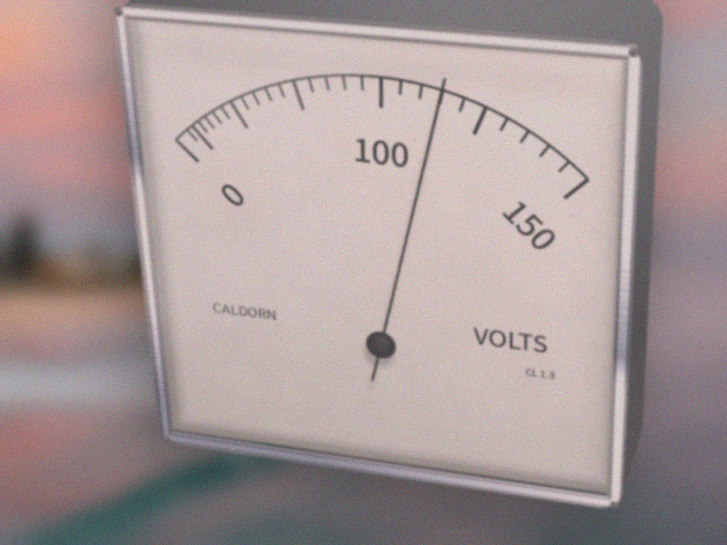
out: 115 V
